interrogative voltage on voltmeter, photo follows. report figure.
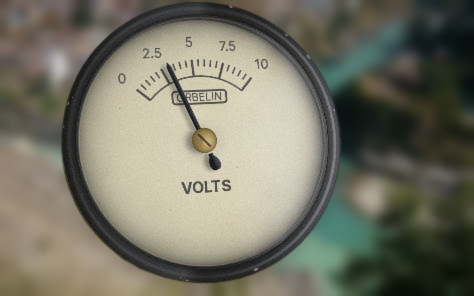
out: 3 V
